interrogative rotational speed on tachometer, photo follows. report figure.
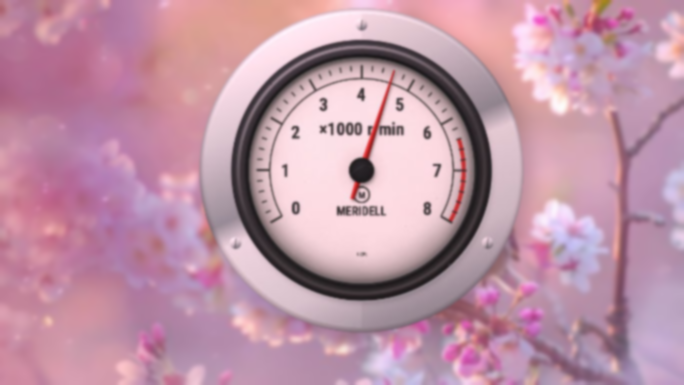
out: 4600 rpm
